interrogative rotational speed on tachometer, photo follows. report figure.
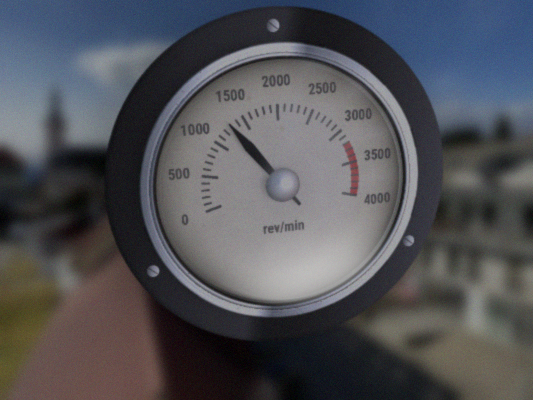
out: 1300 rpm
